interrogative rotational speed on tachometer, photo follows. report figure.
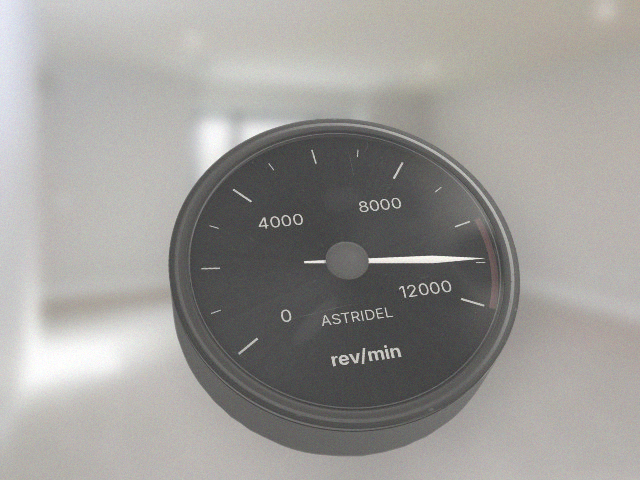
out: 11000 rpm
